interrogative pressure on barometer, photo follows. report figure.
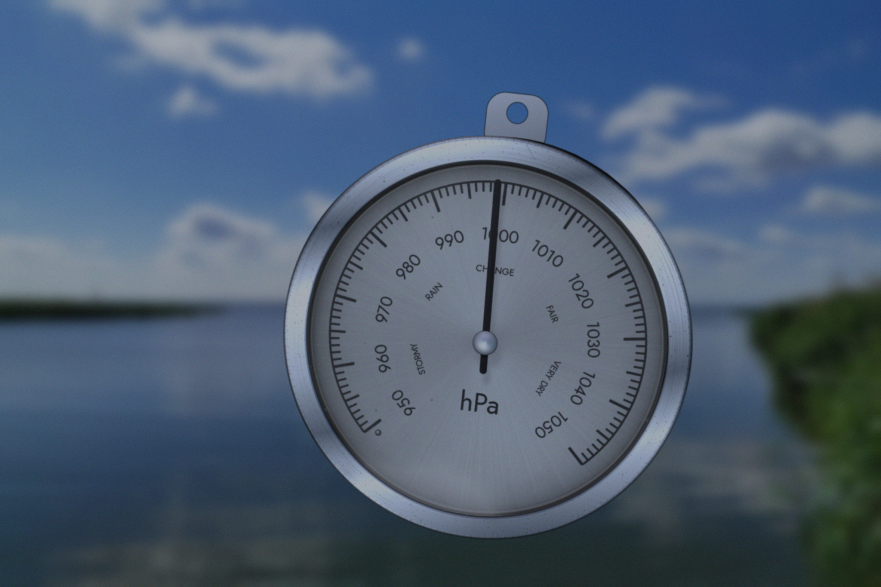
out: 999 hPa
